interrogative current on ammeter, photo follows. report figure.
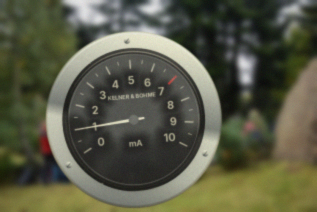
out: 1 mA
